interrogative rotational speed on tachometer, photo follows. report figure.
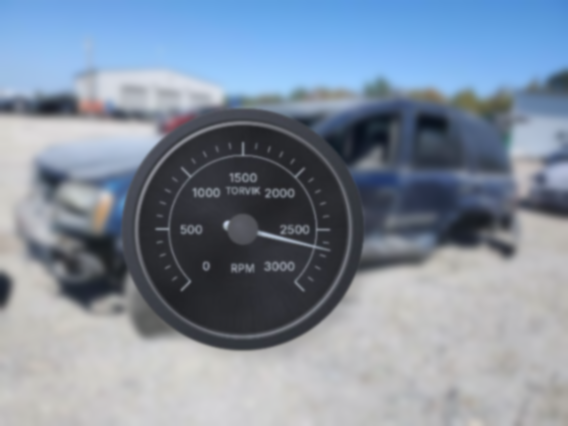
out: 2650 rpm
